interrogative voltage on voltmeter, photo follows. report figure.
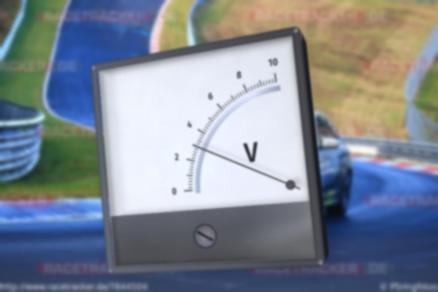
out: 3 V
